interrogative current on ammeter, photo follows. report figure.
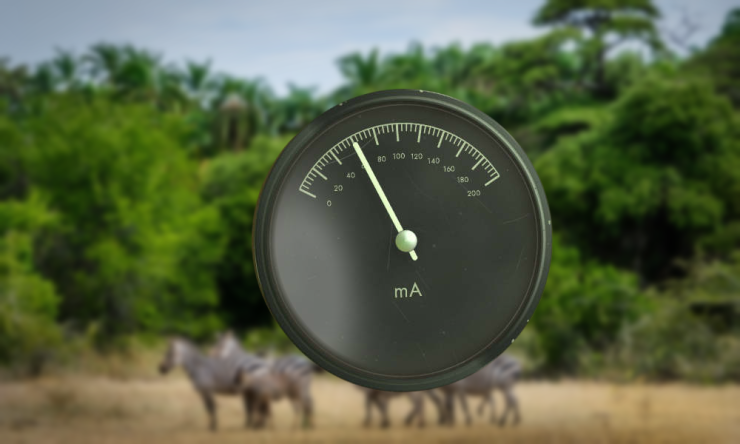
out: 60 mA
